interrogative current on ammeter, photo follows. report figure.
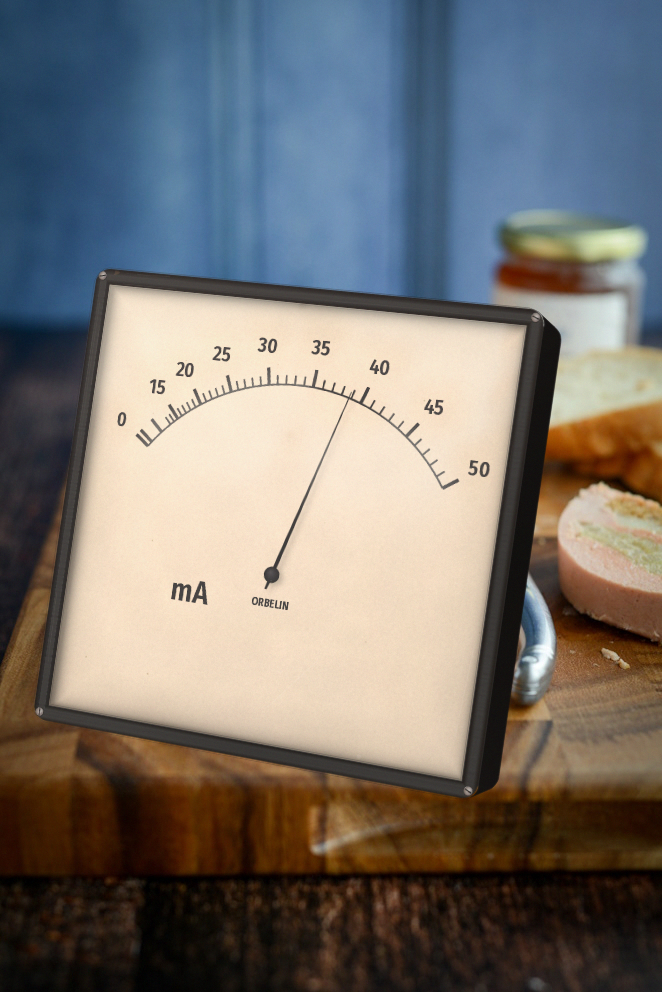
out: 39 mA
